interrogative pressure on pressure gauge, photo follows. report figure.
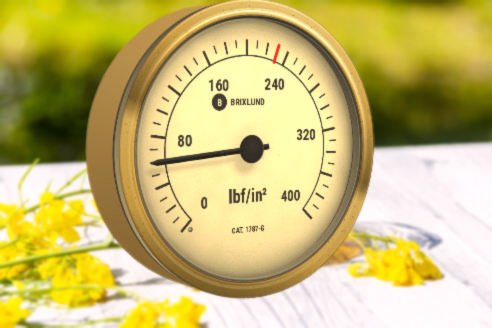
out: 60 psi
